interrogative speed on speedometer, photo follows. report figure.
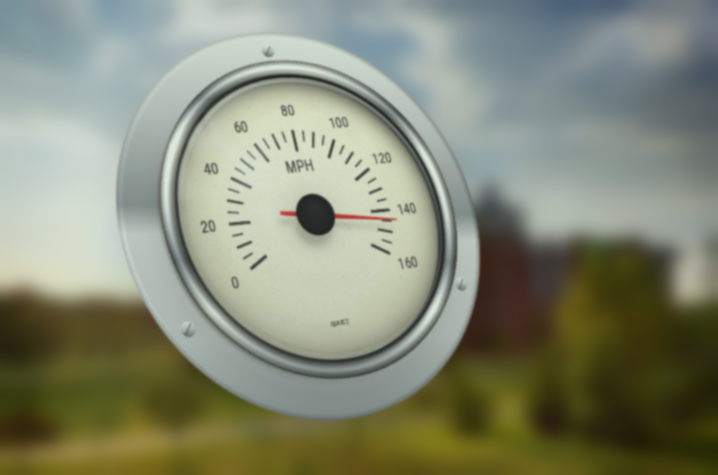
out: 145 mph
